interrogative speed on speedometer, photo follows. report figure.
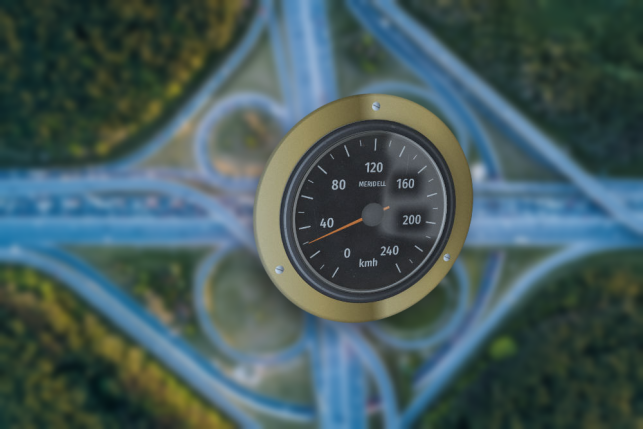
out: 30 km/h
